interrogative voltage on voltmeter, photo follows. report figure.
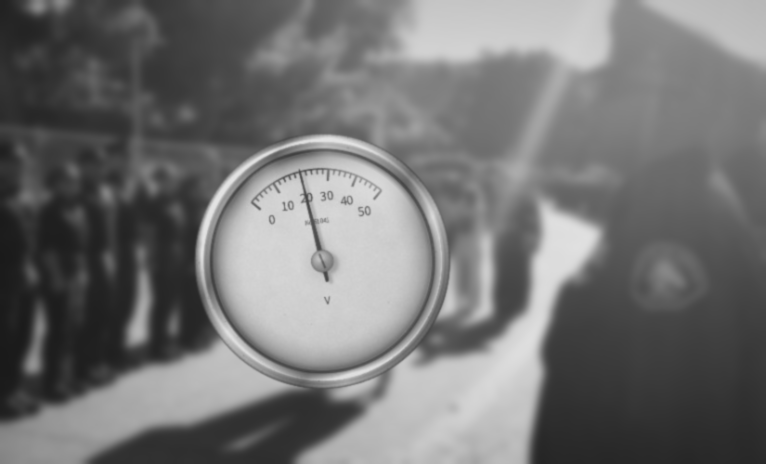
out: 20 V
